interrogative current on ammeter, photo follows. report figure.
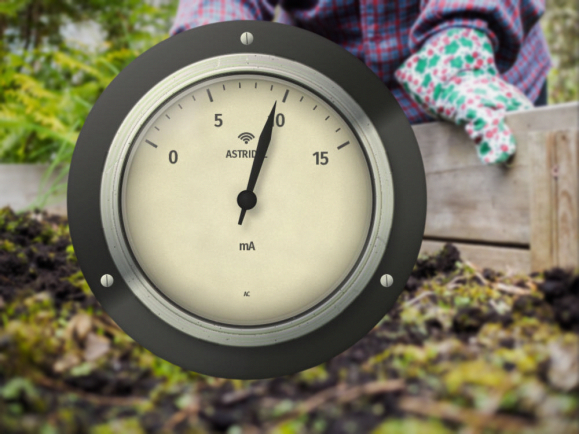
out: 9.5 mA
